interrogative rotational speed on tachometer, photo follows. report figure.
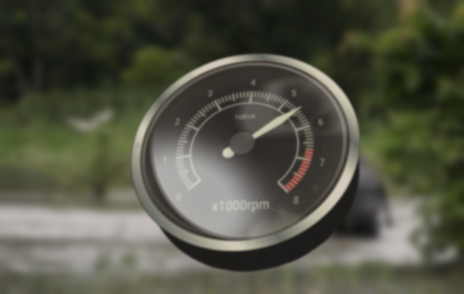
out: 5500 rpm
